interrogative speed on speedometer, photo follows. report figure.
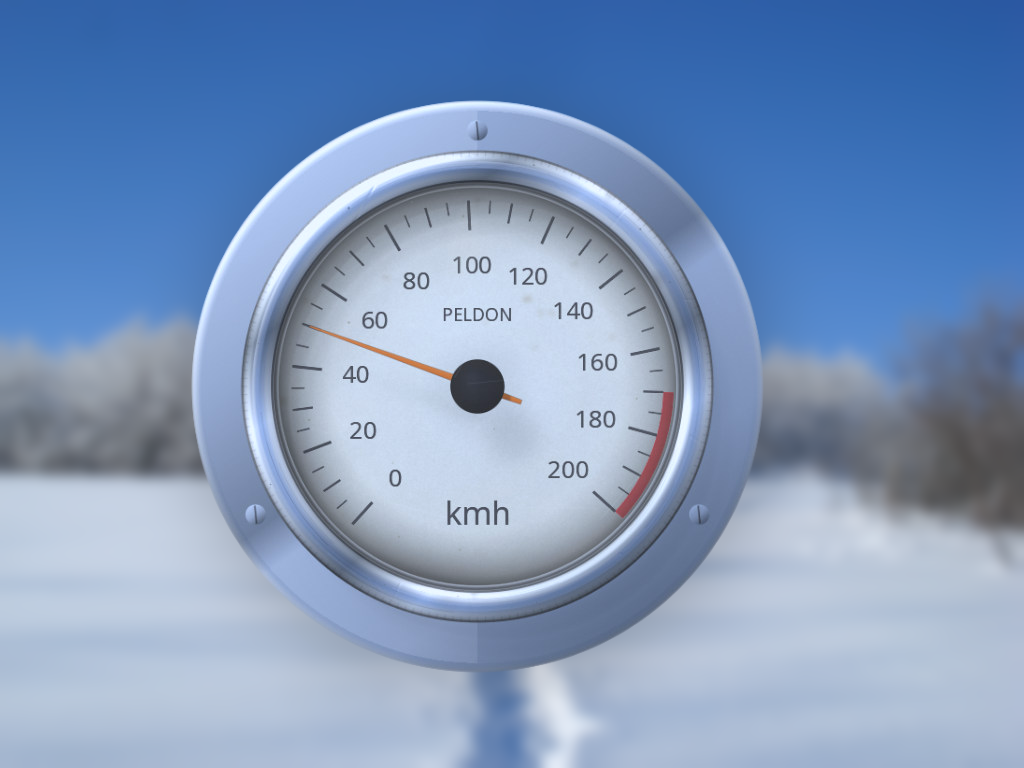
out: 50 km/h
